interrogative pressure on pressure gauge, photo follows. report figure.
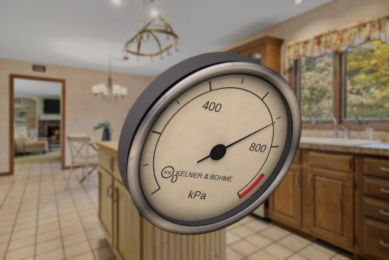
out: 700 kPa
